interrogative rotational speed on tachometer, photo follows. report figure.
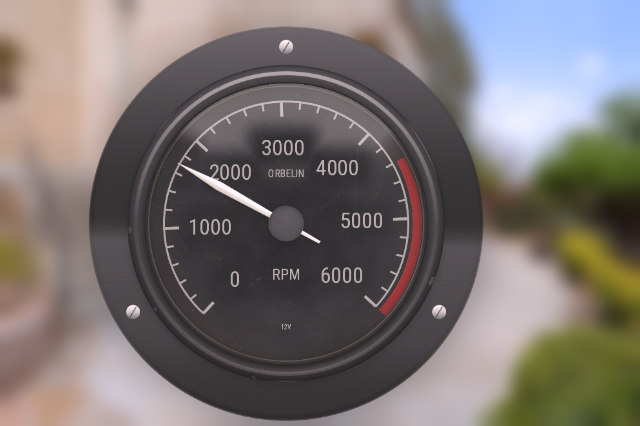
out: 1700 rpm
